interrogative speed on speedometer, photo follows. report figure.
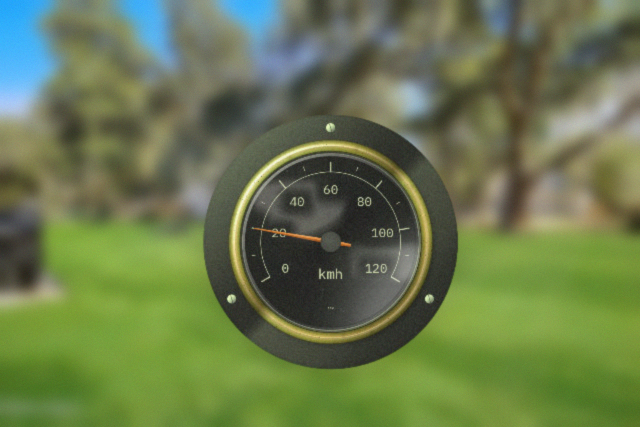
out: 20 km/h
